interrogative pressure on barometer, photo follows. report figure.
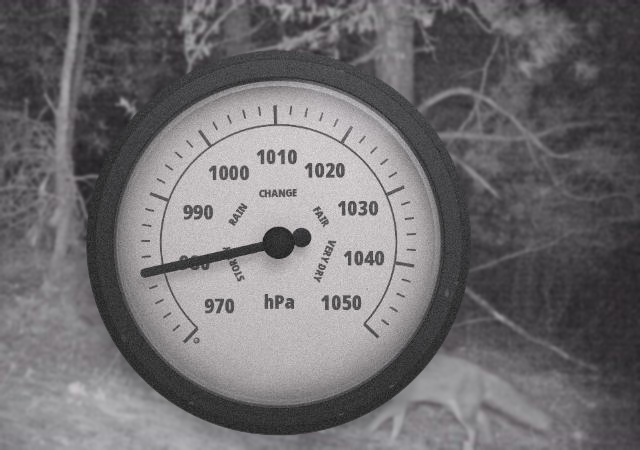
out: 980 hPa
